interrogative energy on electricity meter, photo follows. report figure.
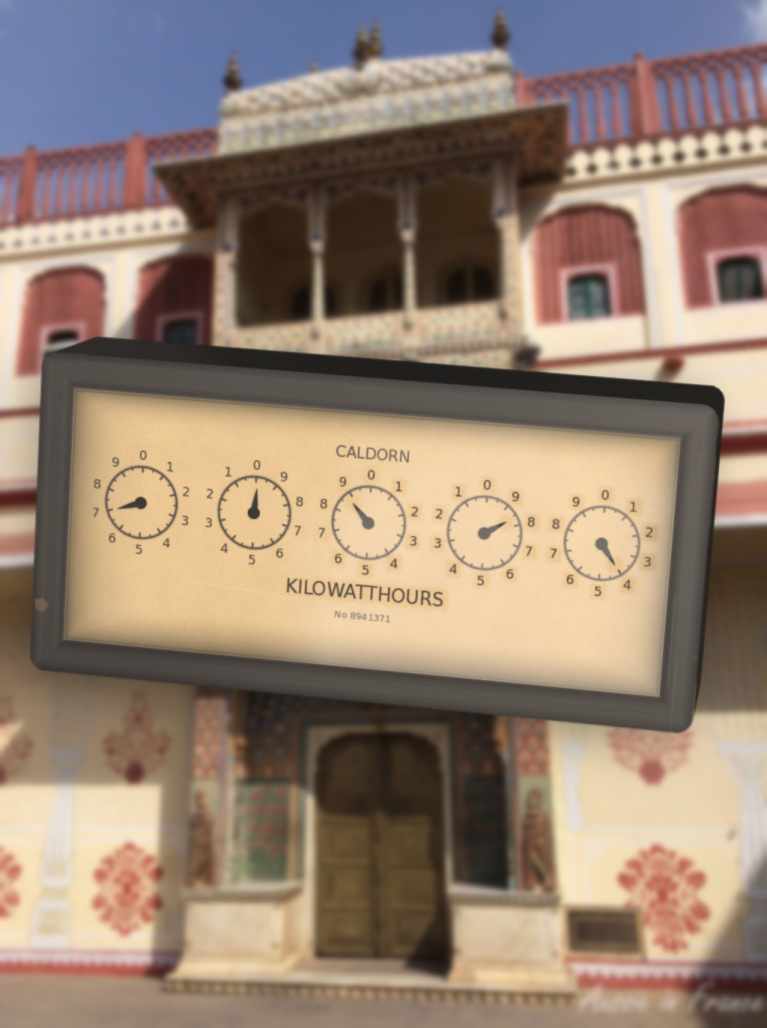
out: 69884 kWh
